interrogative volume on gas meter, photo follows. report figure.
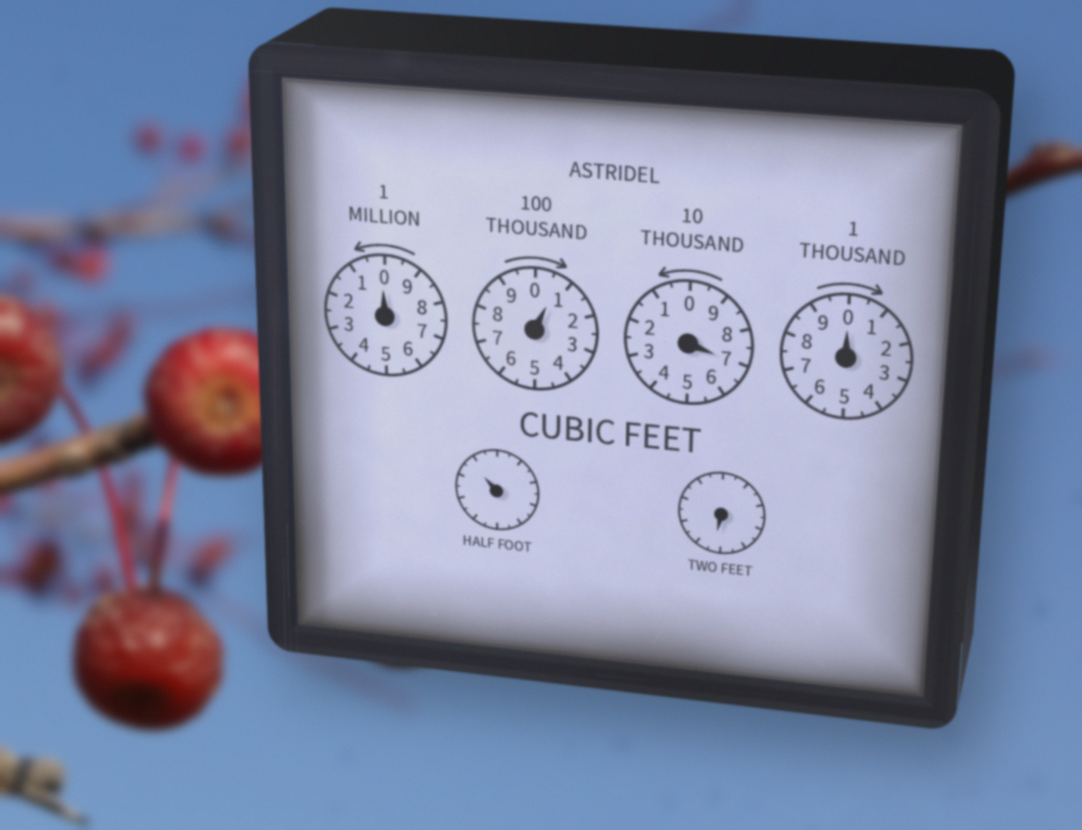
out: 7000 ft³
